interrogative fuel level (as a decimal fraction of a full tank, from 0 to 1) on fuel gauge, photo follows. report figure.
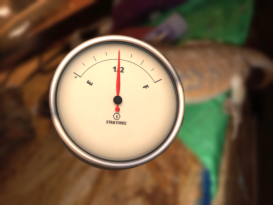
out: 0.5
